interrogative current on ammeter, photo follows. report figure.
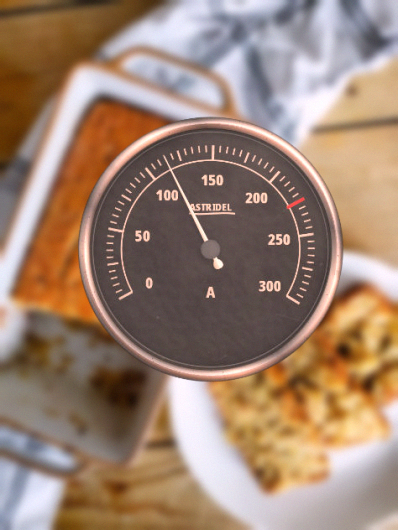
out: 115 A
